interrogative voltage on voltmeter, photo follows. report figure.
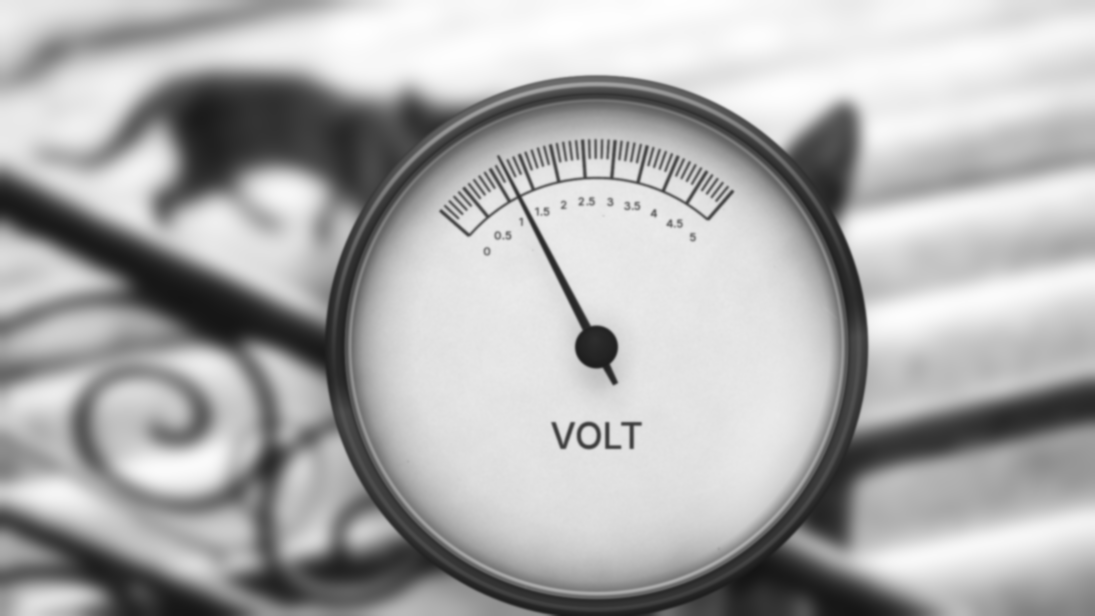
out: 1.2 V
